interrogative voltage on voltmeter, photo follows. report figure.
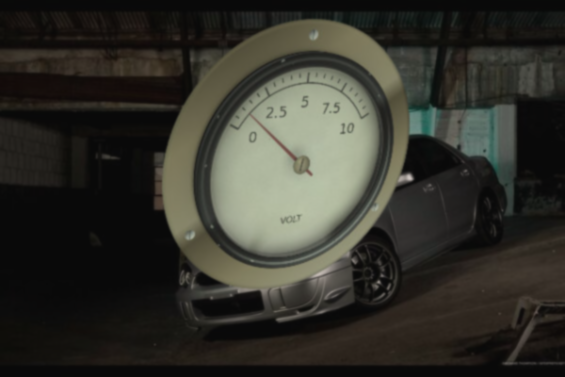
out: 1 V
